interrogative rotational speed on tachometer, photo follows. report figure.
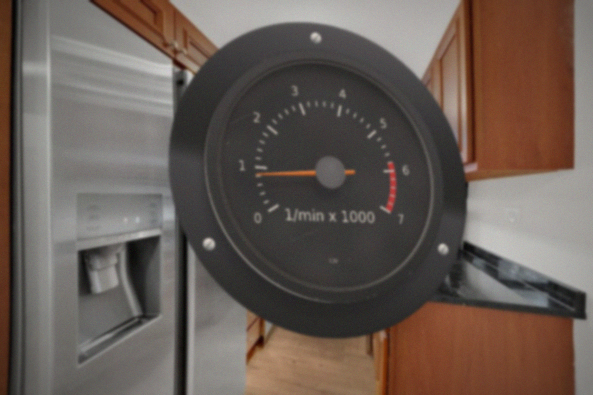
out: 800 rpm
